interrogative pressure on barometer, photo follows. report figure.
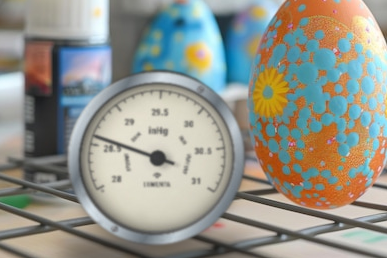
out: 28.6 inHg
